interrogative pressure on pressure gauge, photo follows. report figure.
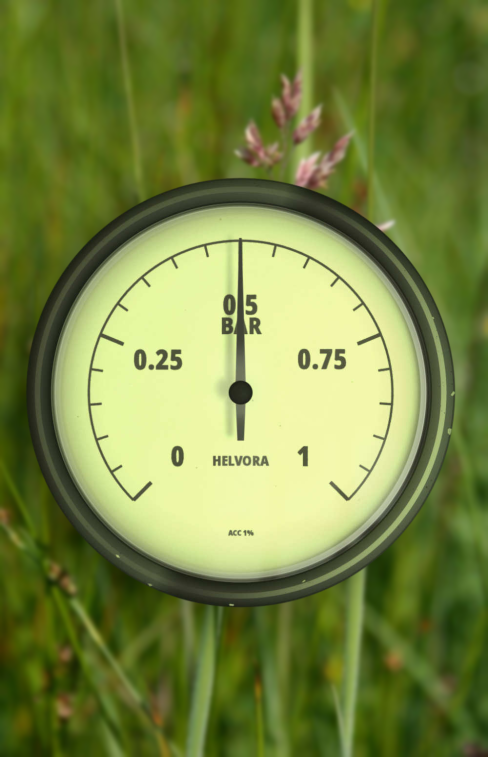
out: 0.5 bar
